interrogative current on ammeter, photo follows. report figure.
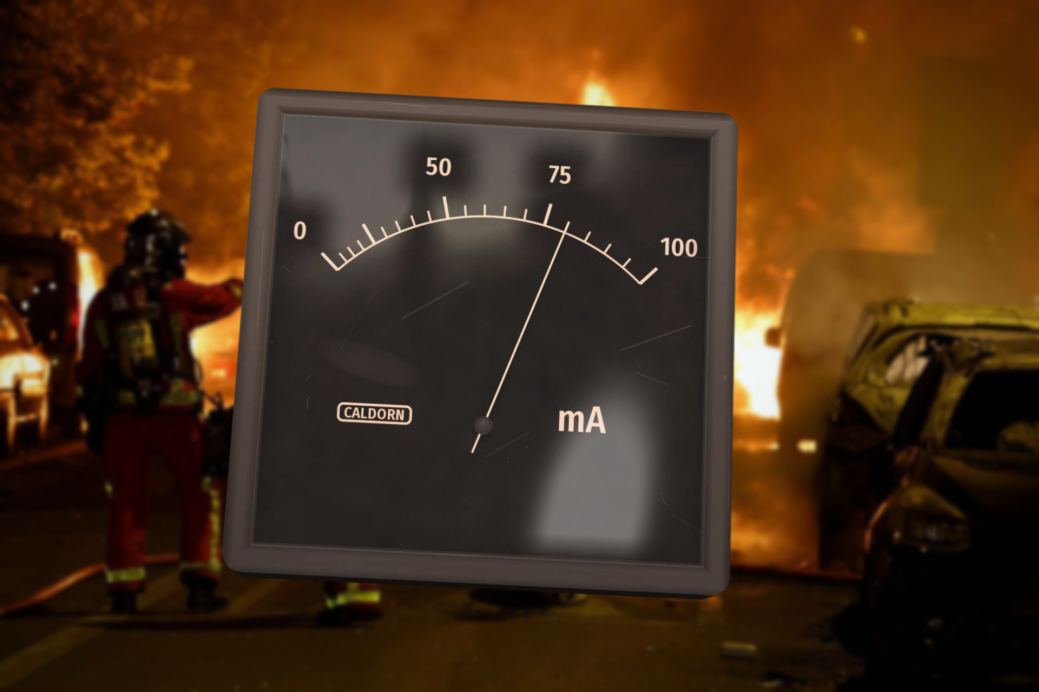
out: 80 mA
